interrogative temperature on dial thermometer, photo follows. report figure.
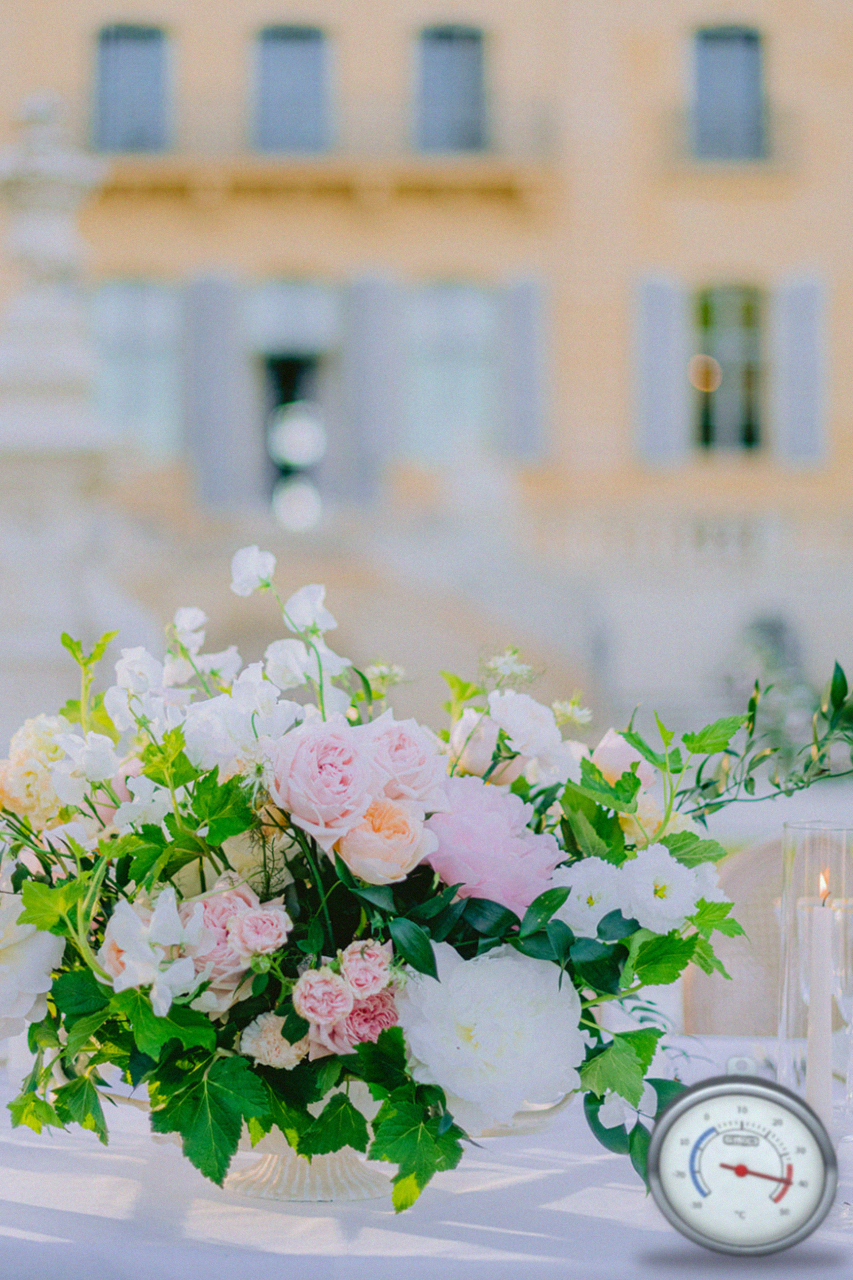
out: 40 °C
